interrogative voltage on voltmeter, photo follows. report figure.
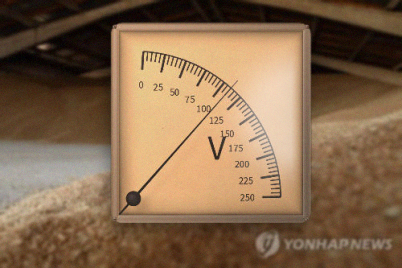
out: 110 V
